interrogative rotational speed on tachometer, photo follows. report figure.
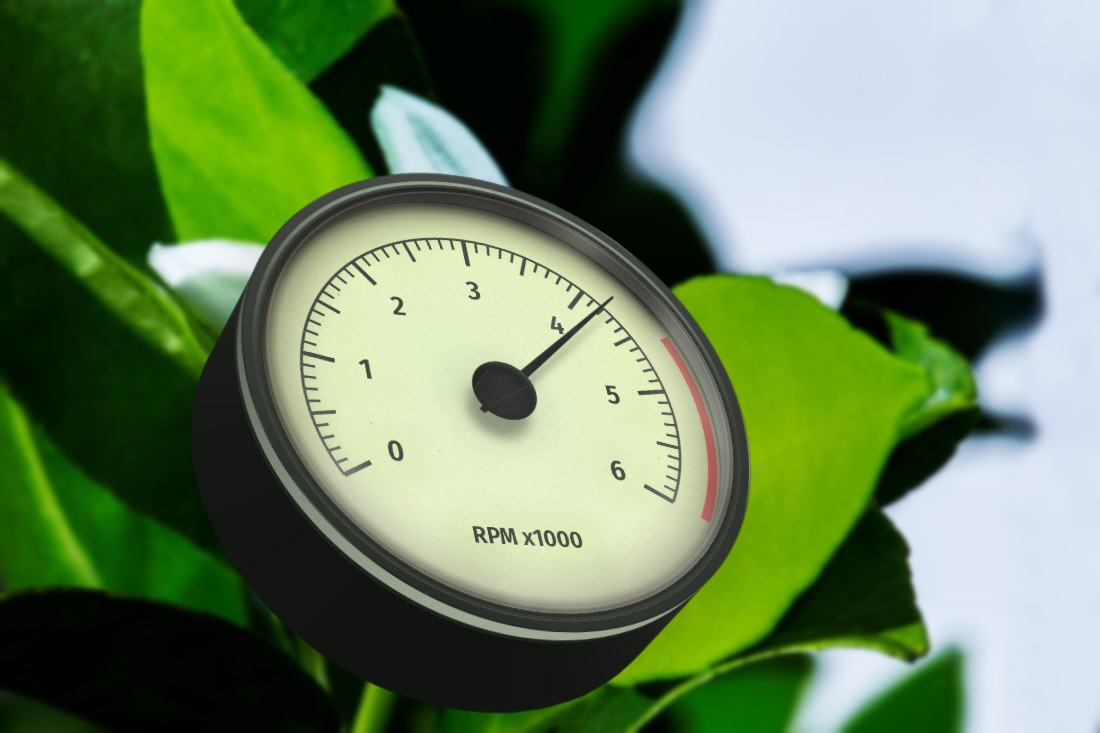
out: 4200 rpm
